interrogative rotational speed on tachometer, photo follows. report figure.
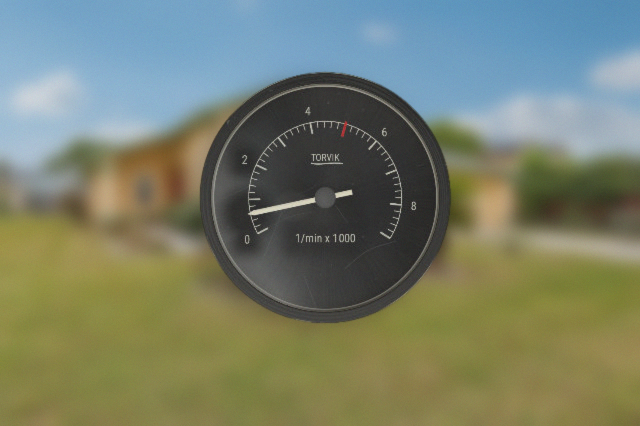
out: 600 rpm
